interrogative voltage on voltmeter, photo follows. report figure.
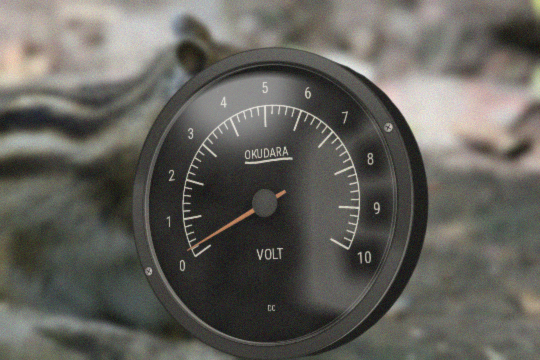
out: 0.2 V
